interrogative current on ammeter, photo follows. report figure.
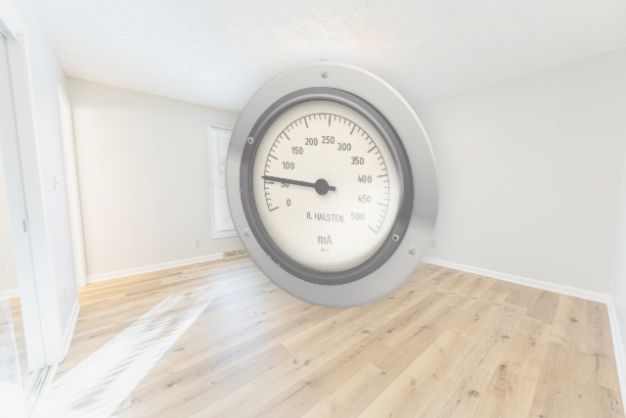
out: 60 mA
